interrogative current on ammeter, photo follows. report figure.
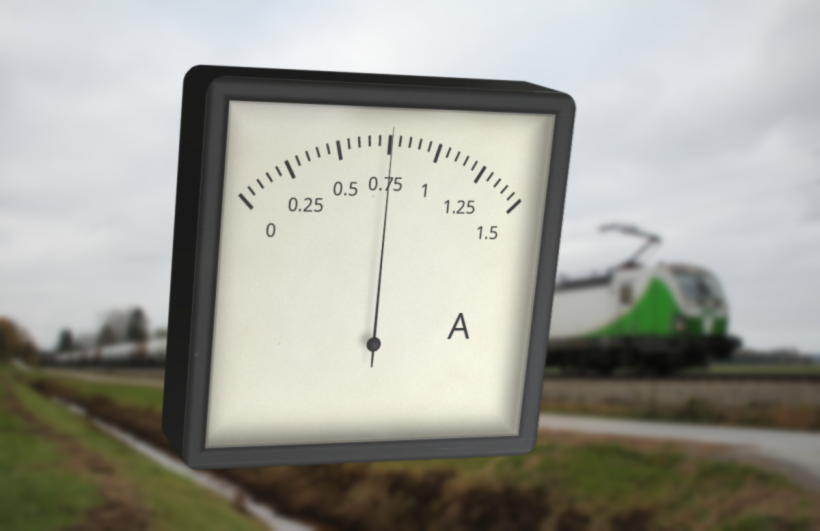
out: 0.75 A
